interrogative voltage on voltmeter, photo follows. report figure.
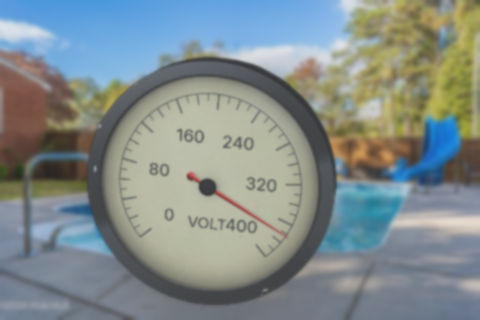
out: 370 V
